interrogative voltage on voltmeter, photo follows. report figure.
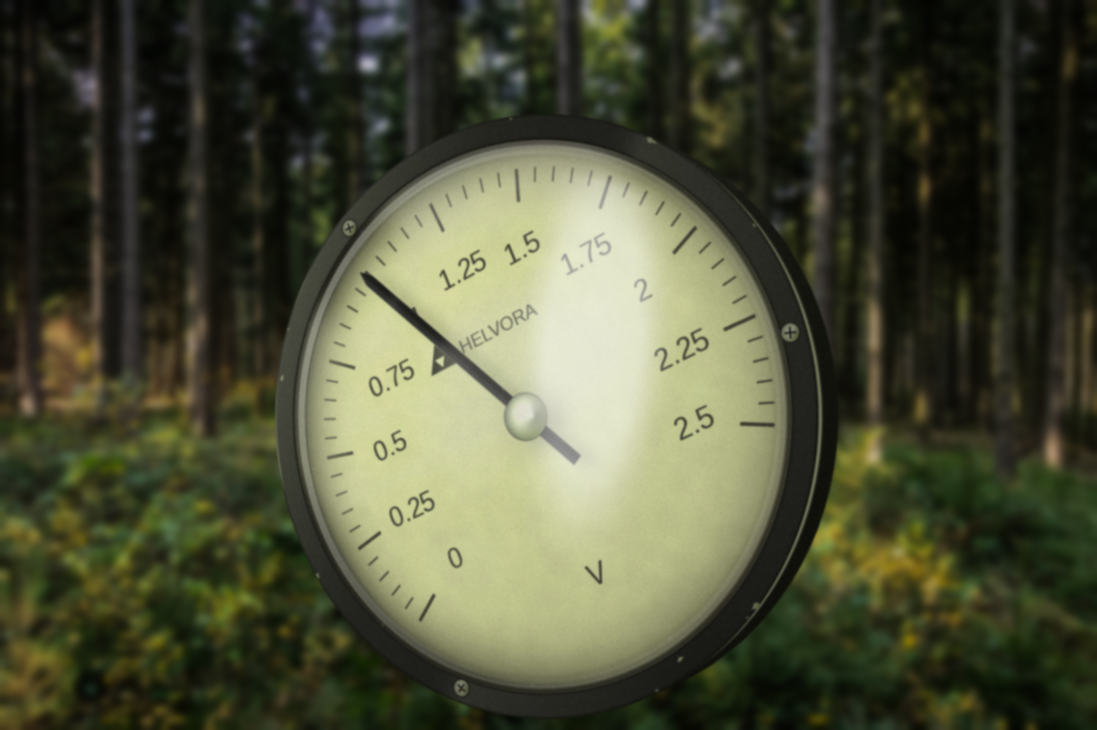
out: 1 V
